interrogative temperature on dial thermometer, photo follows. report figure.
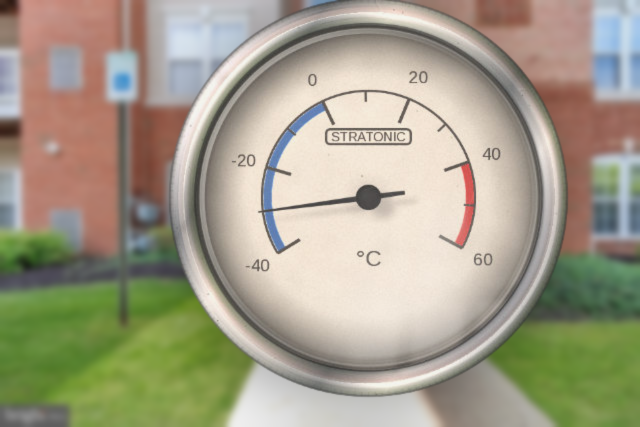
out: -30 °C
